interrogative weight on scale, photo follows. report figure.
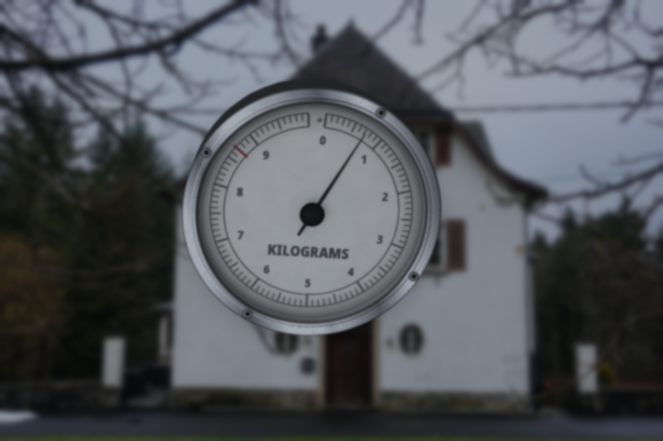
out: 0.7 kg
